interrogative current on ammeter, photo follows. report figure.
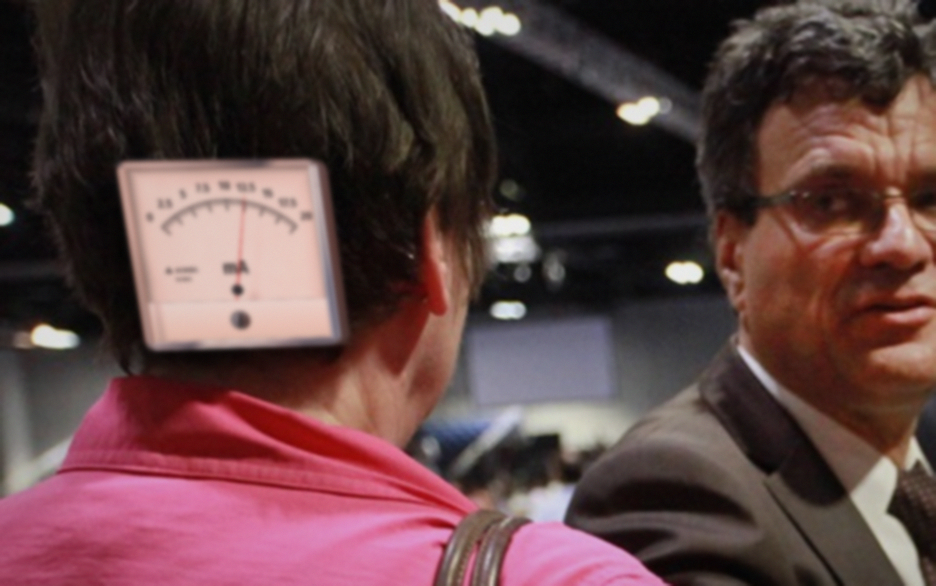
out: 12.5 mA
